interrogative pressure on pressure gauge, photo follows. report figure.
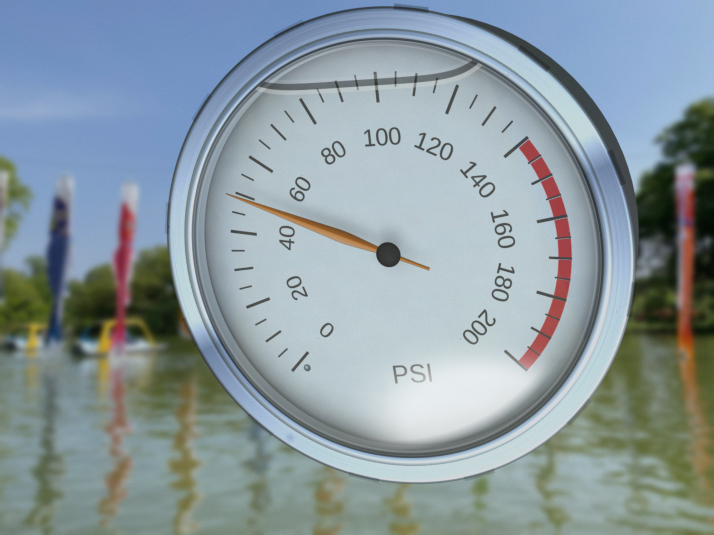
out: 50 psi
